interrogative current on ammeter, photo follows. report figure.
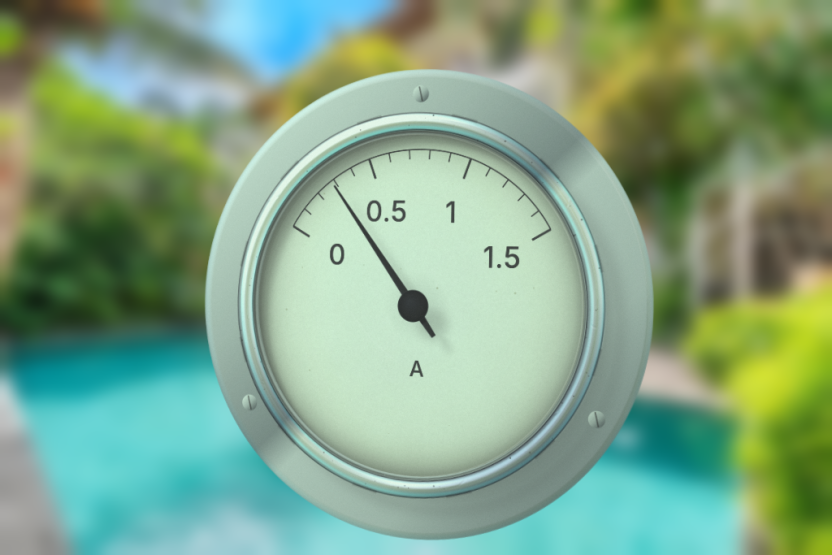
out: 0.3 A
